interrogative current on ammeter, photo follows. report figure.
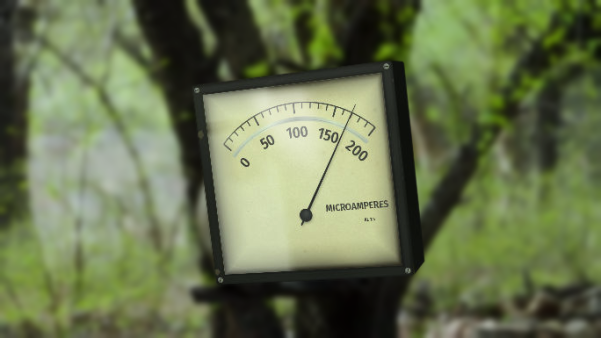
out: 170 µA
